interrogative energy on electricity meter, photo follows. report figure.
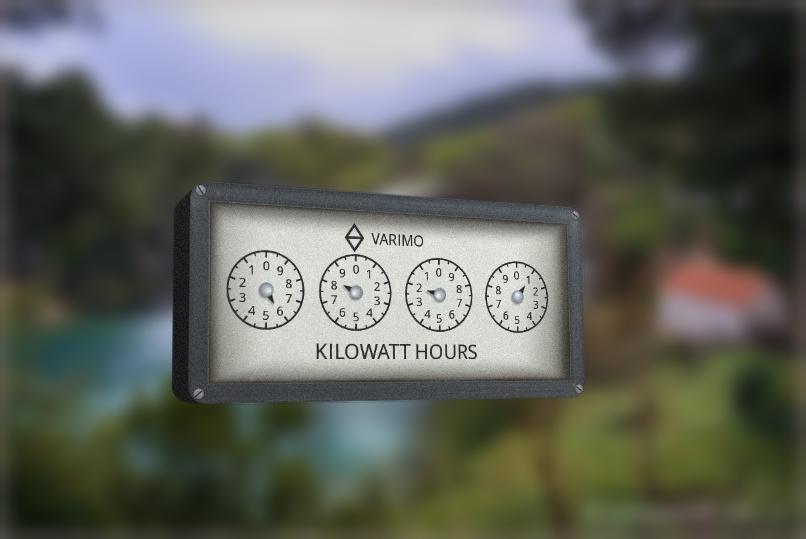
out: 5821 kWh
